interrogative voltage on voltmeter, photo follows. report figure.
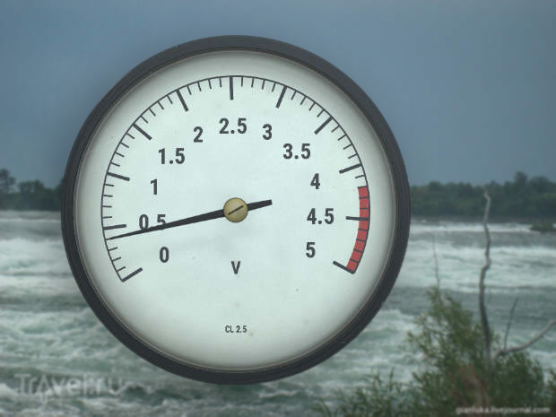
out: 0.4 V
